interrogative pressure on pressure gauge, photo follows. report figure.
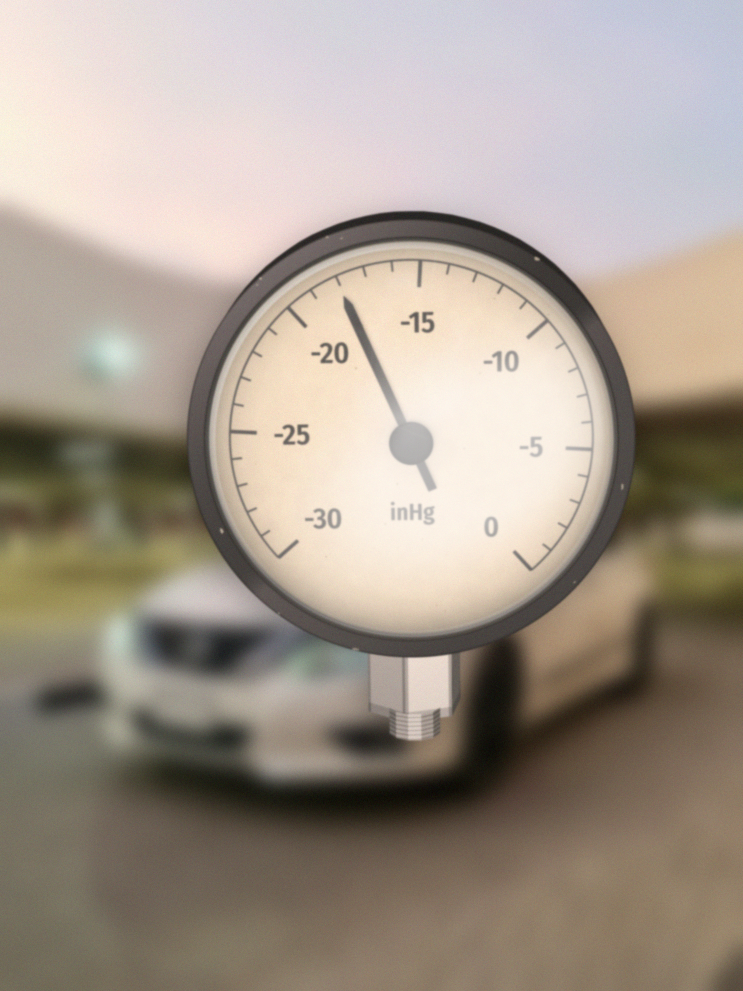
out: -18 inHg
